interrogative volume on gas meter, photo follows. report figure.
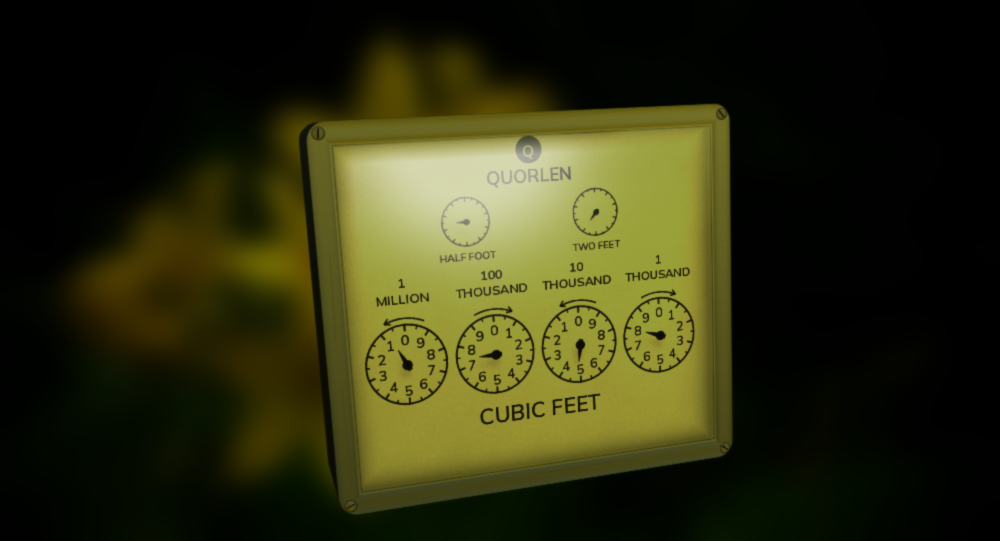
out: 74800 ft³
